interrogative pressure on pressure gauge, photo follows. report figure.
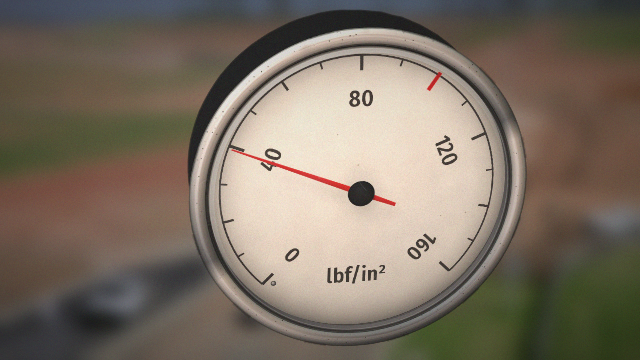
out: 40 psi
